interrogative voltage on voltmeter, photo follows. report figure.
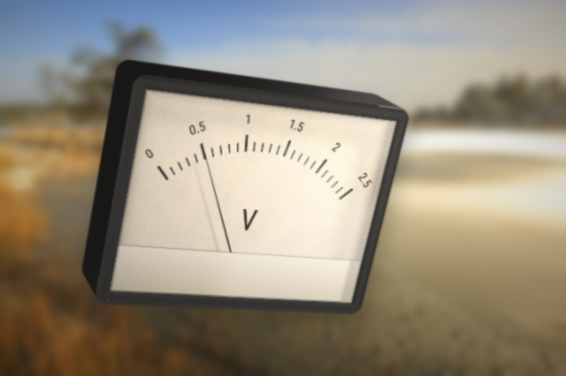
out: 0.5 V
